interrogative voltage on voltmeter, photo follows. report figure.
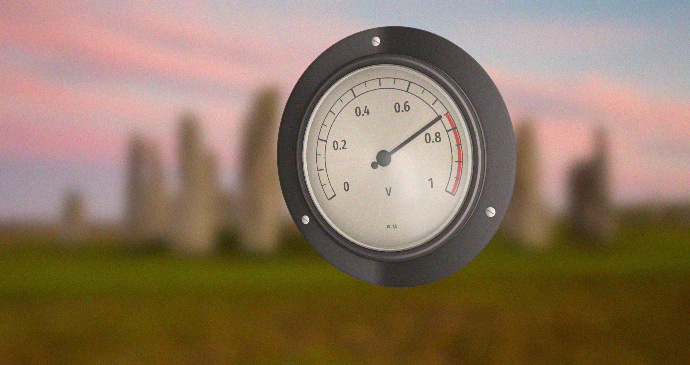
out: 0.75 V
